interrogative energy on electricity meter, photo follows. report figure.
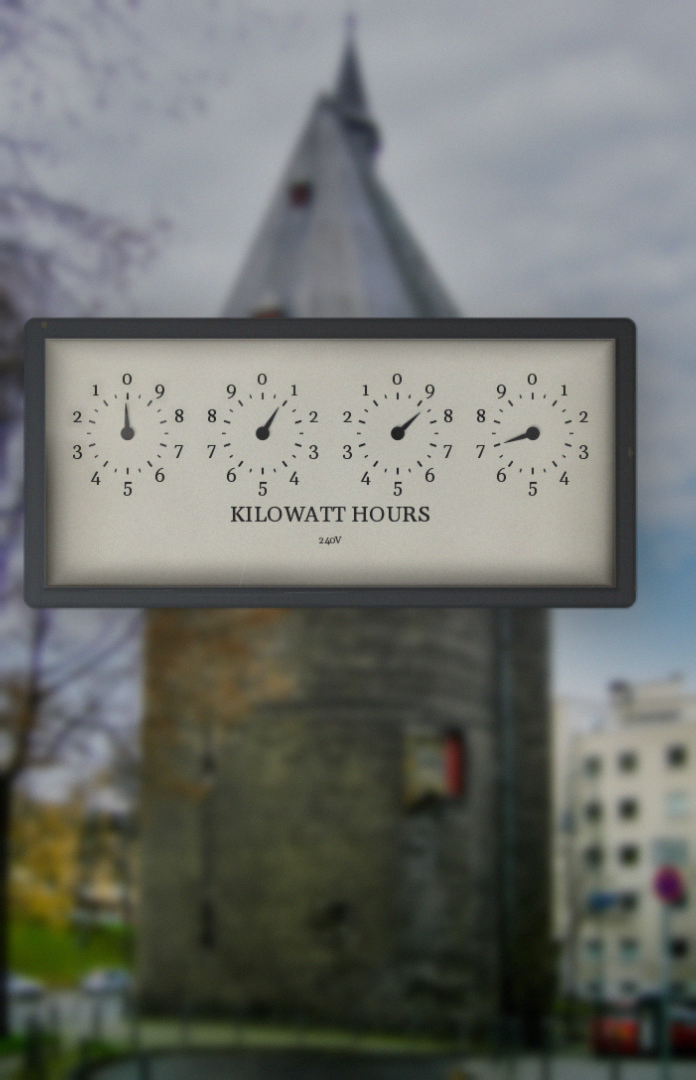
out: 87 kWh
